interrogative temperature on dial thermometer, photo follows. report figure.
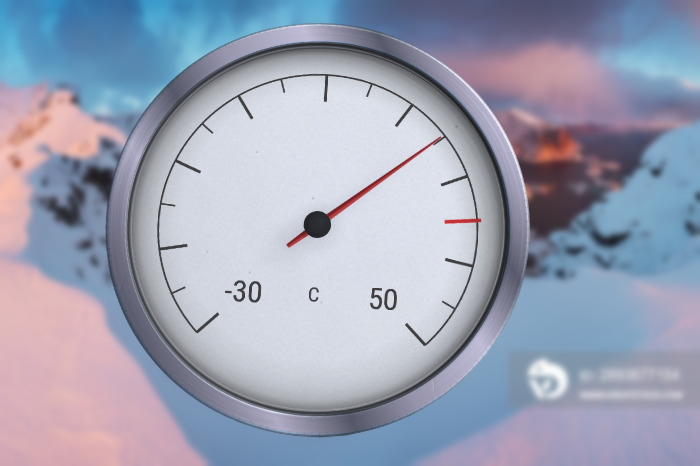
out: 25 °C
